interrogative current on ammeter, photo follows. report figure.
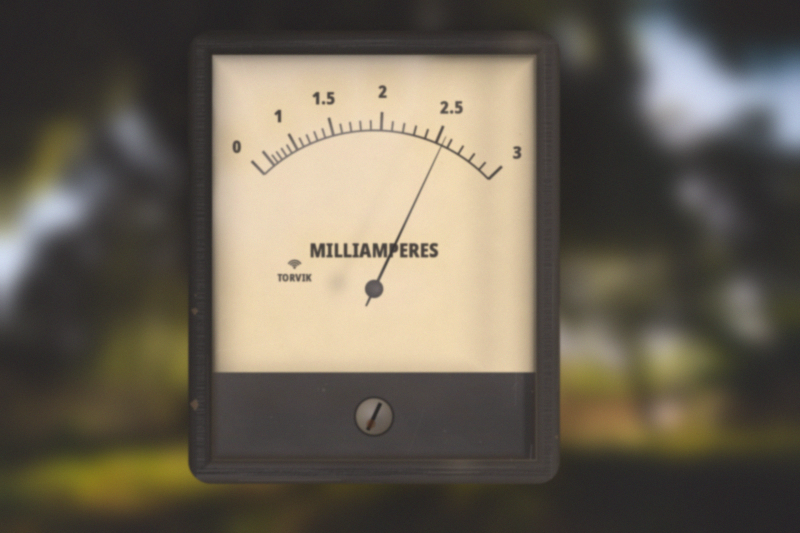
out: 2.55 mA
